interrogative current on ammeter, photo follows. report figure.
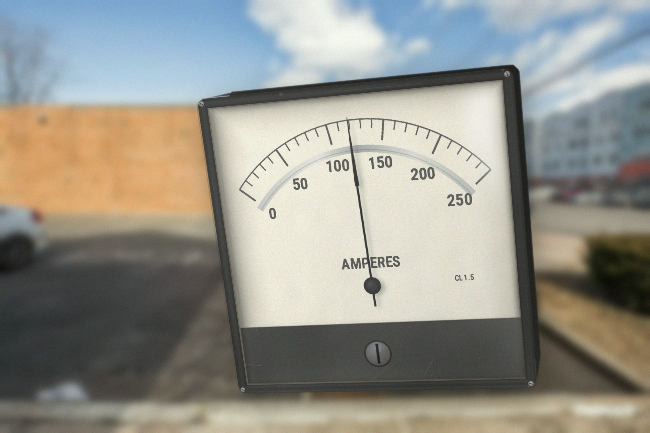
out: 120 A
